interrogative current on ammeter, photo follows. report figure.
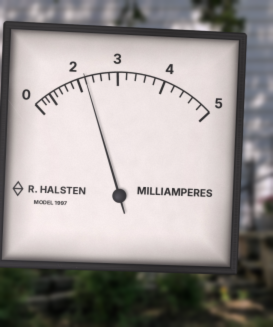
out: 2.2 mA
